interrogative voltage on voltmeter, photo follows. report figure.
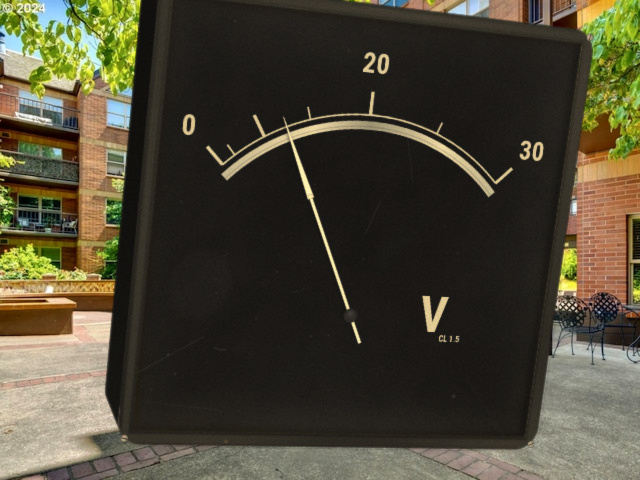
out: 12.5 V
